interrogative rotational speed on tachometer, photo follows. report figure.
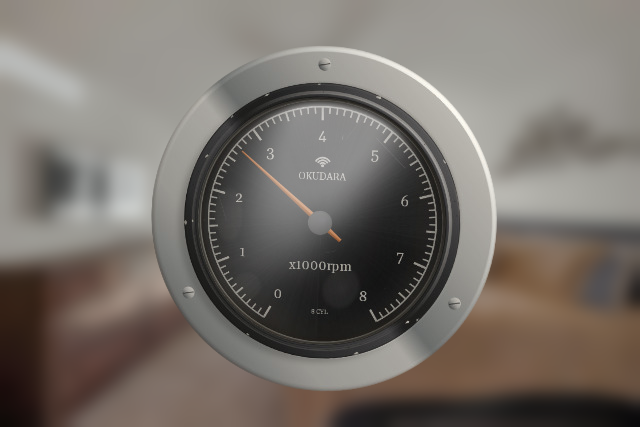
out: 2700 rpm
